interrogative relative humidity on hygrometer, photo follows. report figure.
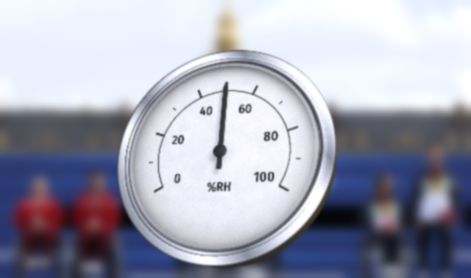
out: 50 %
